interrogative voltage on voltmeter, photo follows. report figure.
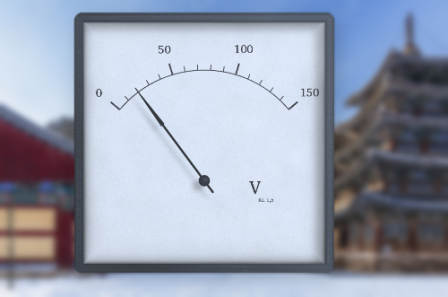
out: 20 V
